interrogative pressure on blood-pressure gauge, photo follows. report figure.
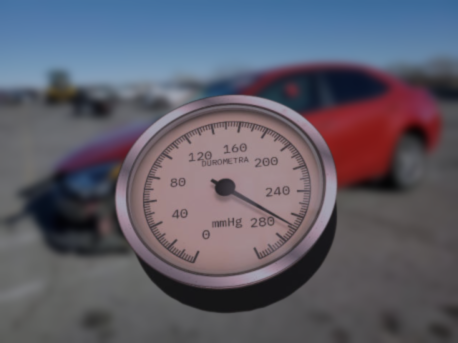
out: 270 mmHg
